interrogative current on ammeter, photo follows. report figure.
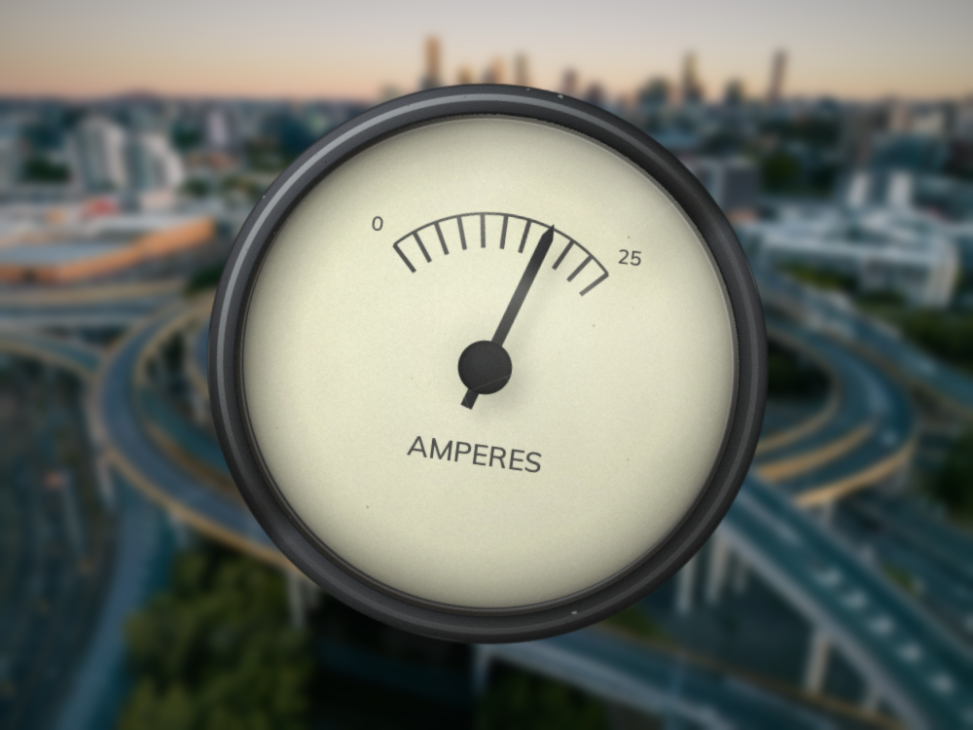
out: 17.5 A
